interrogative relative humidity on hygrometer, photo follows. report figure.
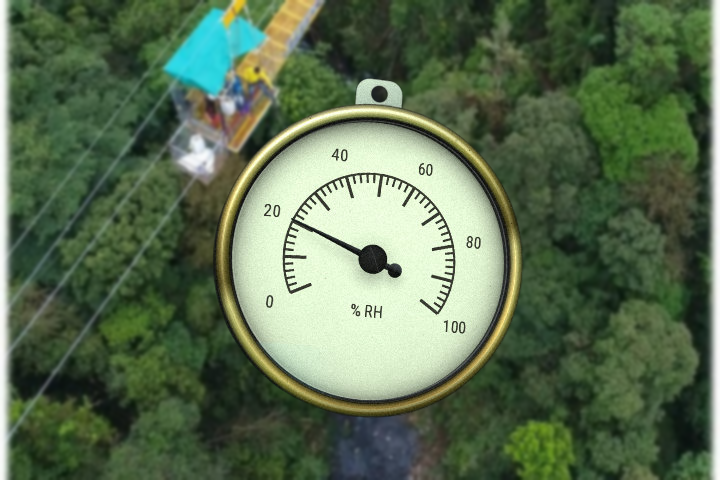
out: 20 %
